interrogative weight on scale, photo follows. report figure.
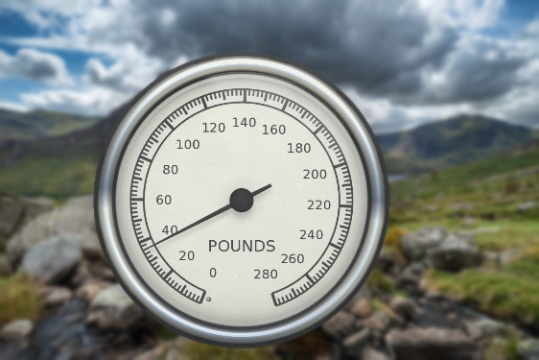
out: 36 lb
